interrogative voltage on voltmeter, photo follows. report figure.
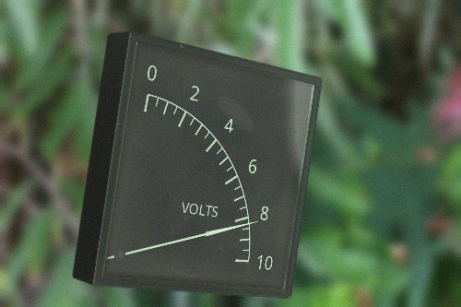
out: 8.25 V
